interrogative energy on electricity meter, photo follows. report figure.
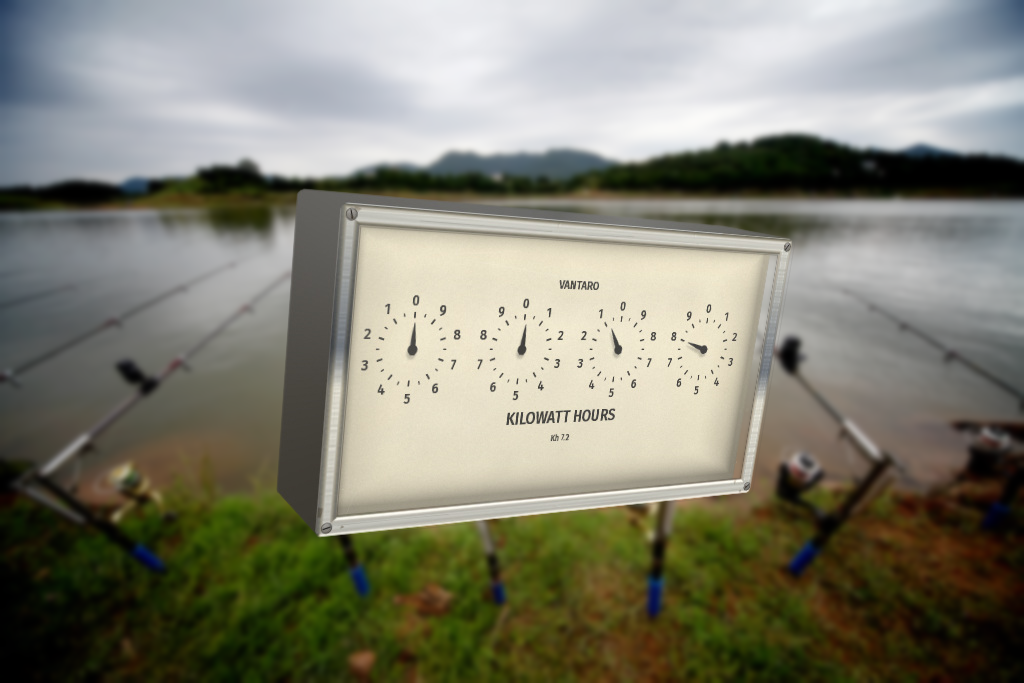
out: 8 kWh
